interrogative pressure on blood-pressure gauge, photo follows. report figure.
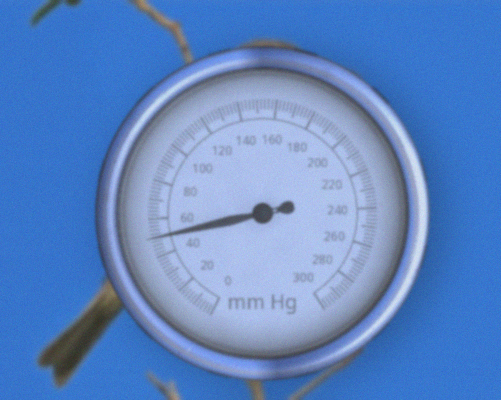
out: 50 mmHg
